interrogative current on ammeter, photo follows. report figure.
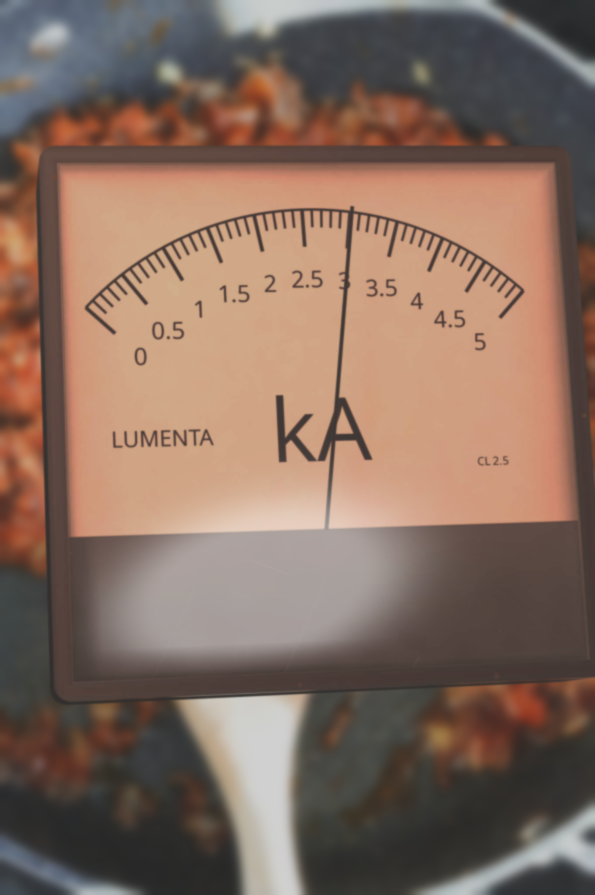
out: 3 kA
